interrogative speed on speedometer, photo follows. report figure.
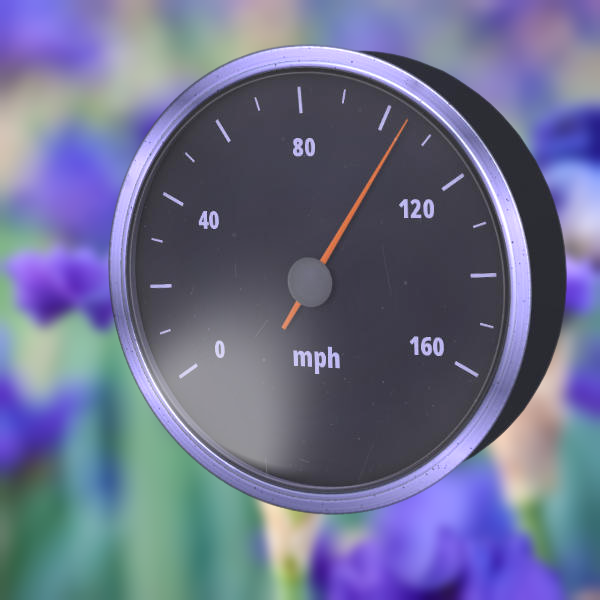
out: 105 mph
